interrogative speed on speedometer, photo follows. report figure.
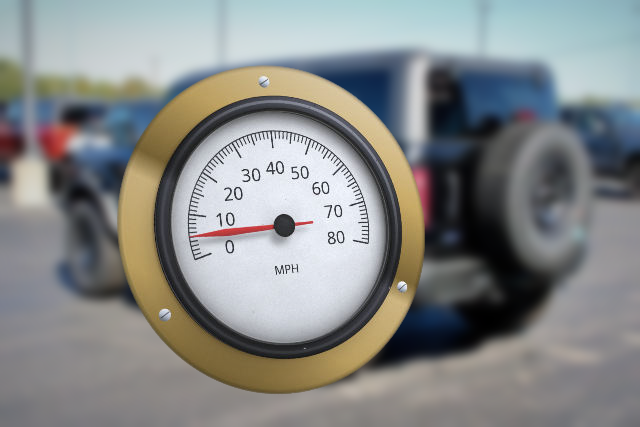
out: 5 mph
